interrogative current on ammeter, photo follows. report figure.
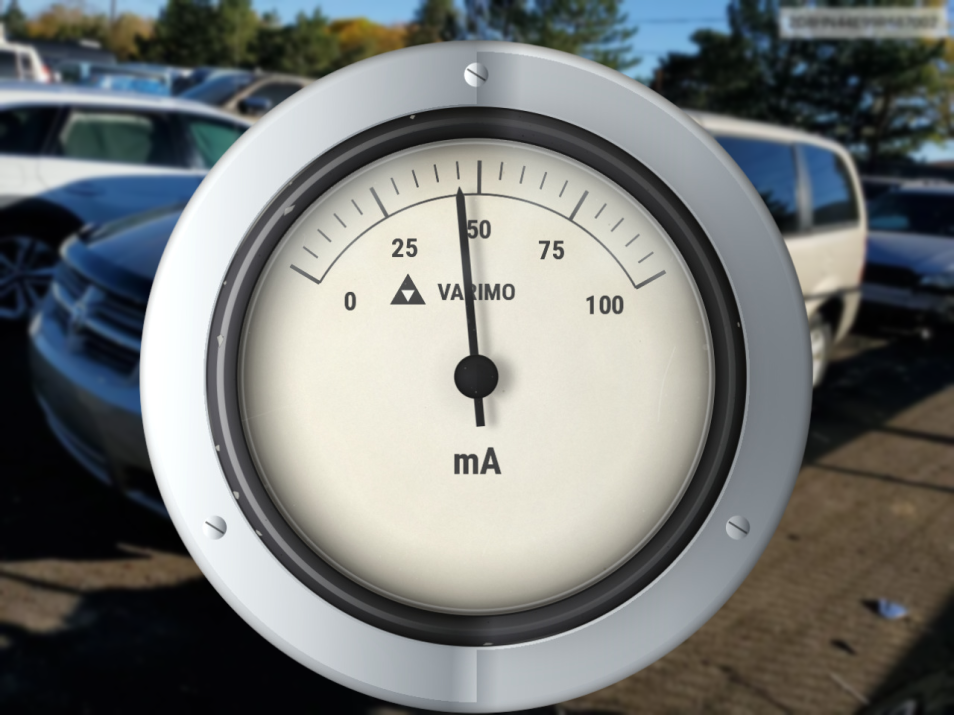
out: 45 mA
